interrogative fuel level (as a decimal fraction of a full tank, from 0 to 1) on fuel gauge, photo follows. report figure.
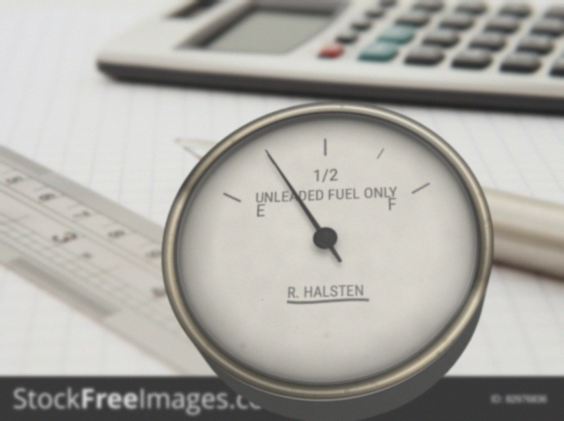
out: 0.25
